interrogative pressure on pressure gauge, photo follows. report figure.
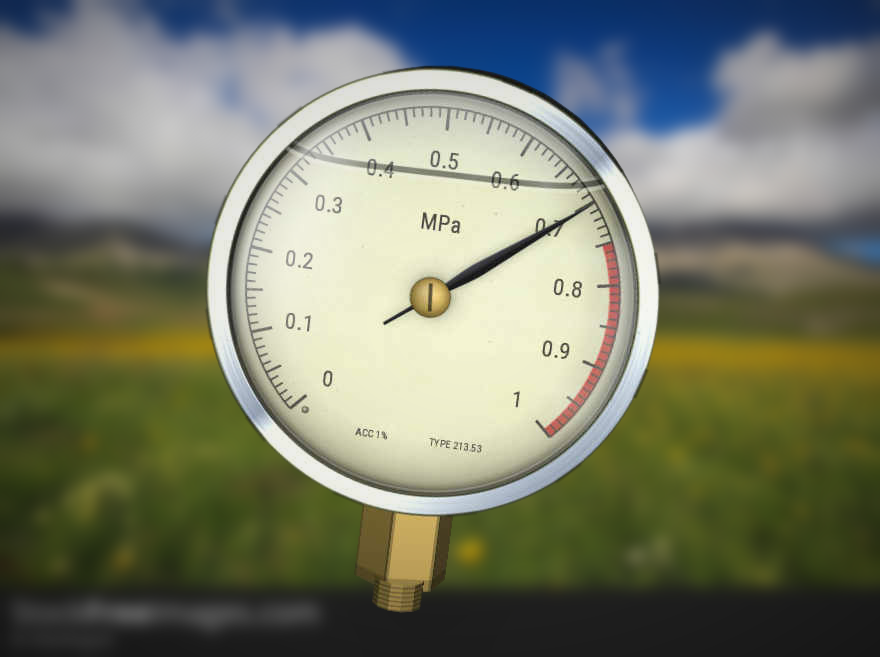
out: 0.7 MPa
